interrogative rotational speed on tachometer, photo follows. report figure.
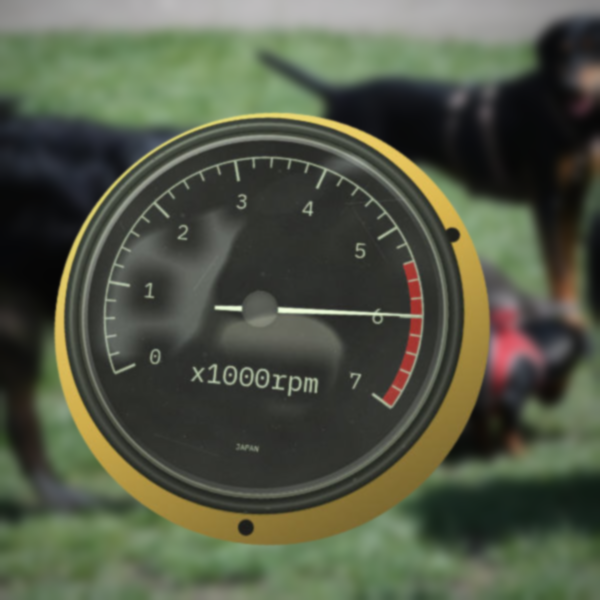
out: 6000 rpm
